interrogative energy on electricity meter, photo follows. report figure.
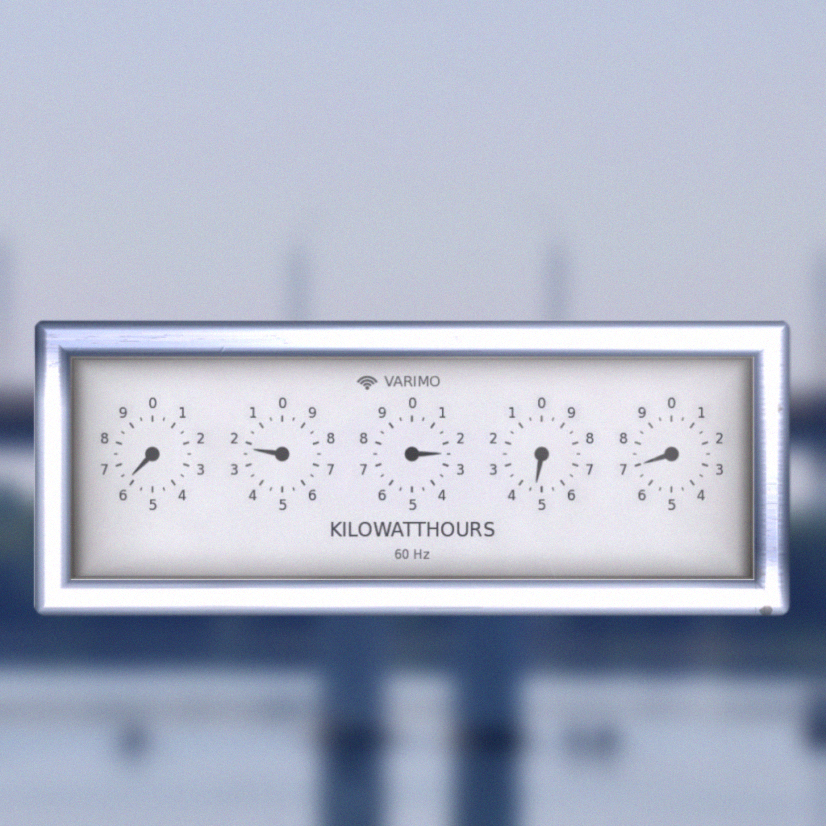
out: 62247 kWh
